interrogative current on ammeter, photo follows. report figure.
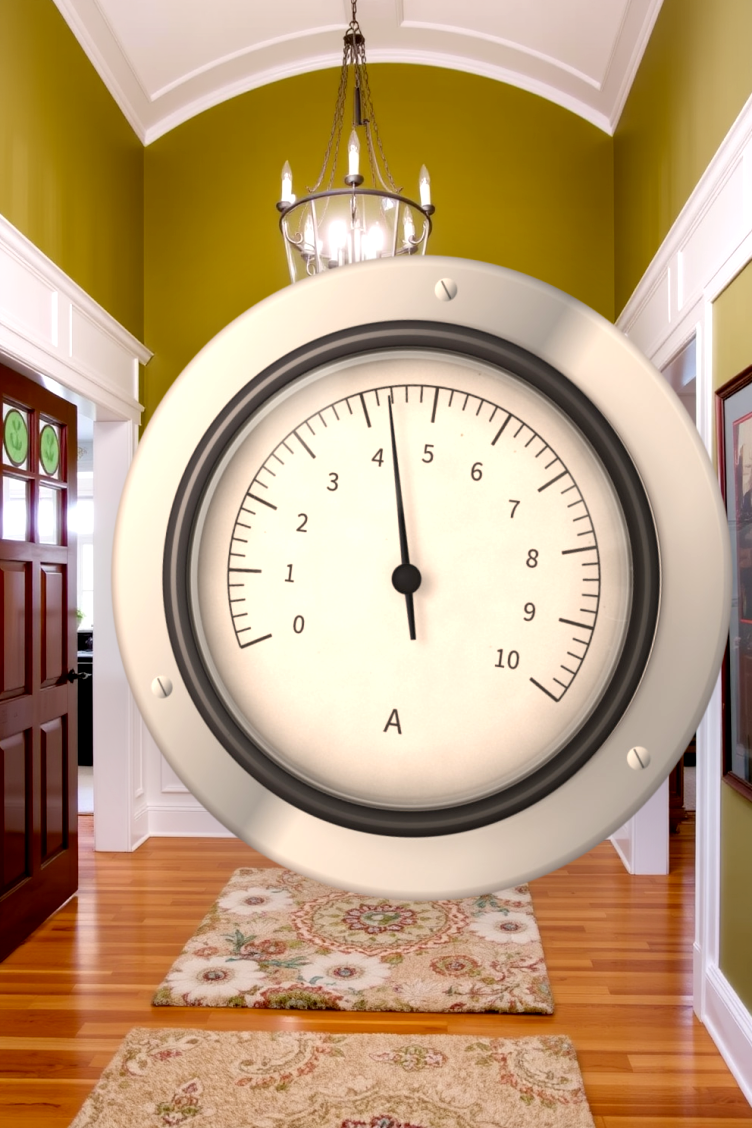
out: 4.4 A
